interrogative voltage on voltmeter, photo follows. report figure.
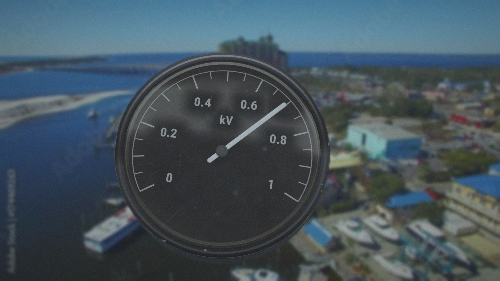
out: 0.7 kV
